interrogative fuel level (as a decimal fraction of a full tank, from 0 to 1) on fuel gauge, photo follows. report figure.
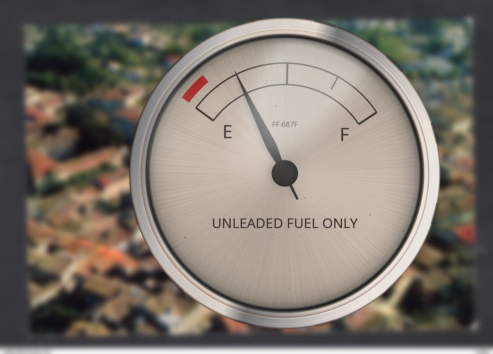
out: 0.25
